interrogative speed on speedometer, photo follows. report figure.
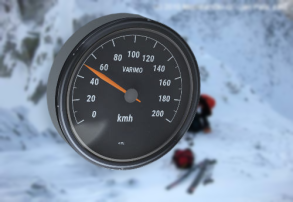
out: 50 km/h
